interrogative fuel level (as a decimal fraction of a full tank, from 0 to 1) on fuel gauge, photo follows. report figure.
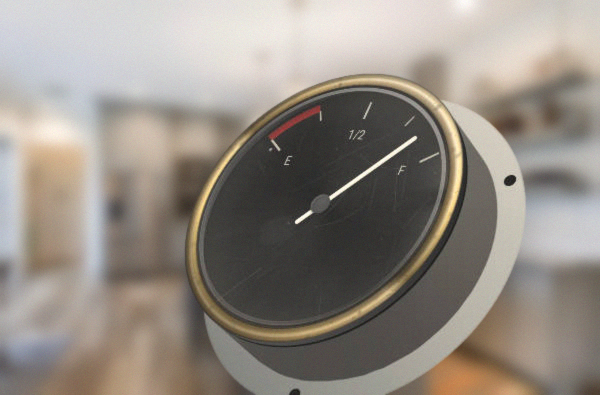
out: 0.875
